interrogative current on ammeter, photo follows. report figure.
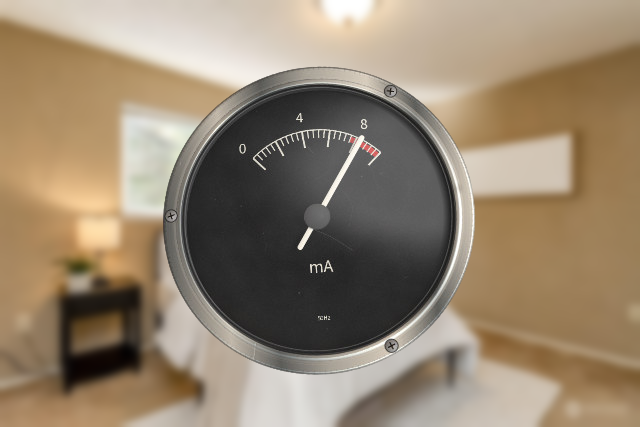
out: 8.4 mA
